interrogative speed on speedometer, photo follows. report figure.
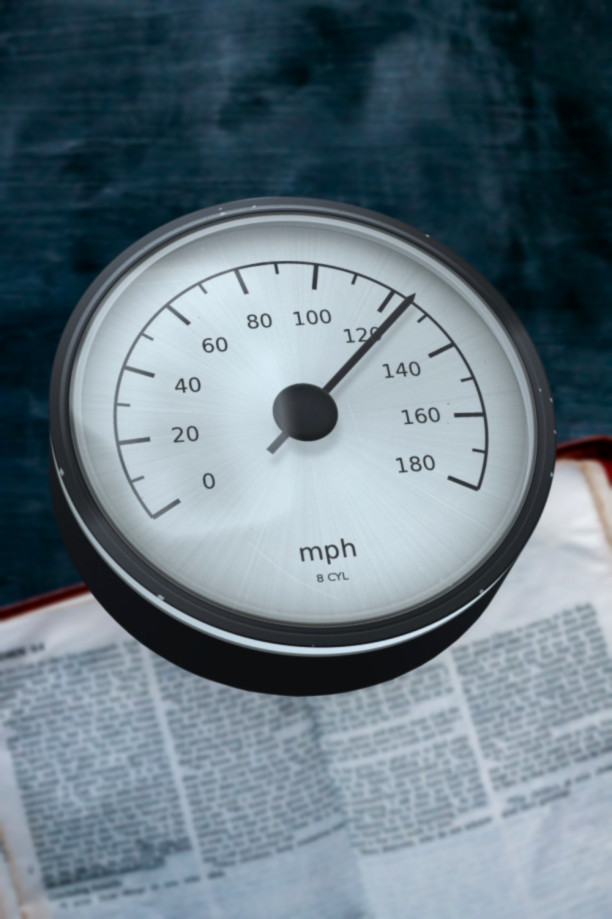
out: 125 mph
